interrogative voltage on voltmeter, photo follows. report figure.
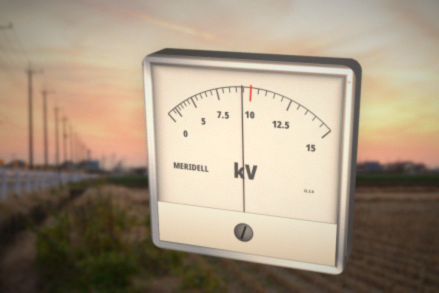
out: 9.5 kV
